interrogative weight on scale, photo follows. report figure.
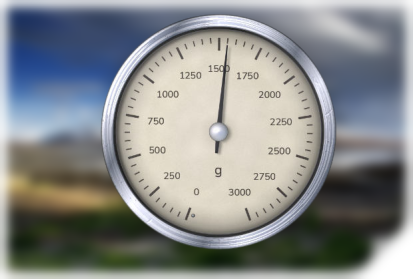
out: 1550 g
